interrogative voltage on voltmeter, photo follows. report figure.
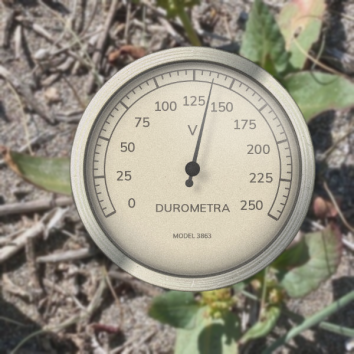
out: 137.5 V
